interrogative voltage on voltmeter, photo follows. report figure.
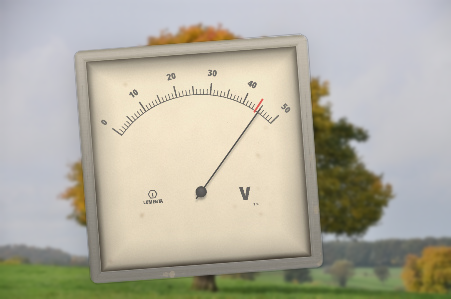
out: 45 V
